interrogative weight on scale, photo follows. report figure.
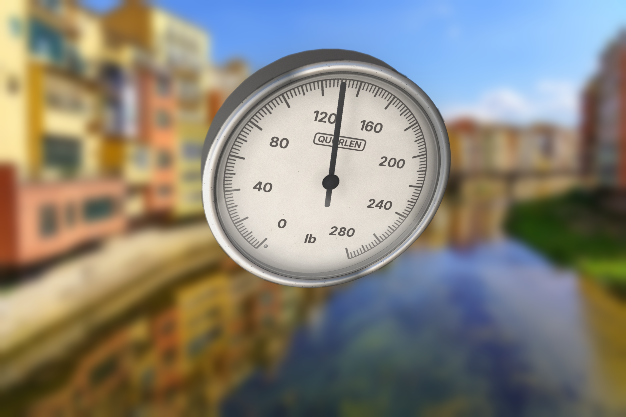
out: 130 lb
